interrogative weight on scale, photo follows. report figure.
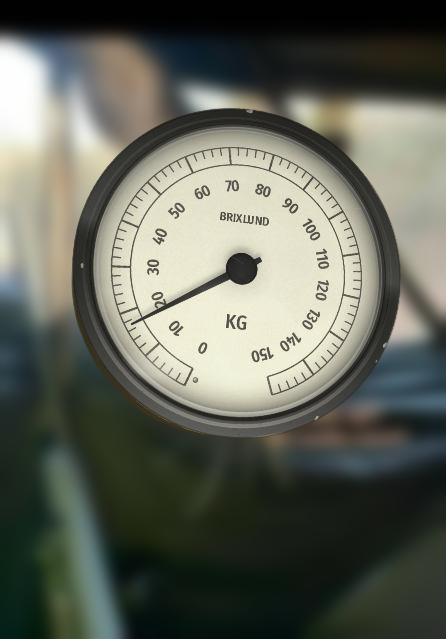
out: 17 kg
